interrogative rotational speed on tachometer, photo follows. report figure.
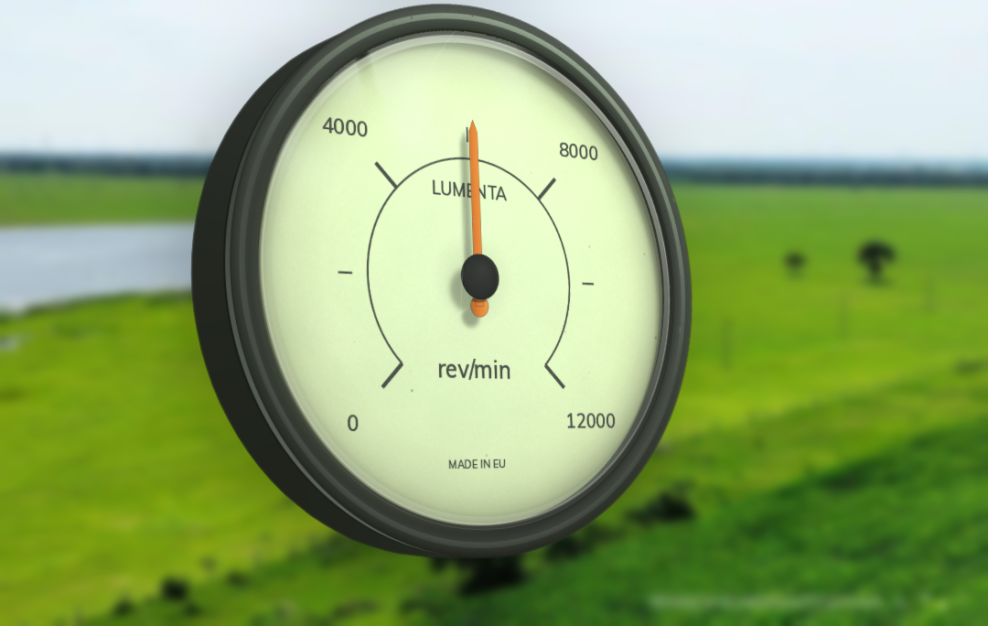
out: 6000 rpm
